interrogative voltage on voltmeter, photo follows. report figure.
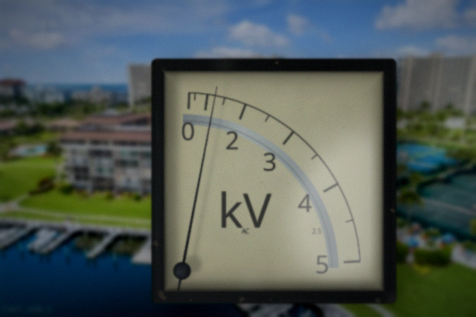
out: 1.25 kV
